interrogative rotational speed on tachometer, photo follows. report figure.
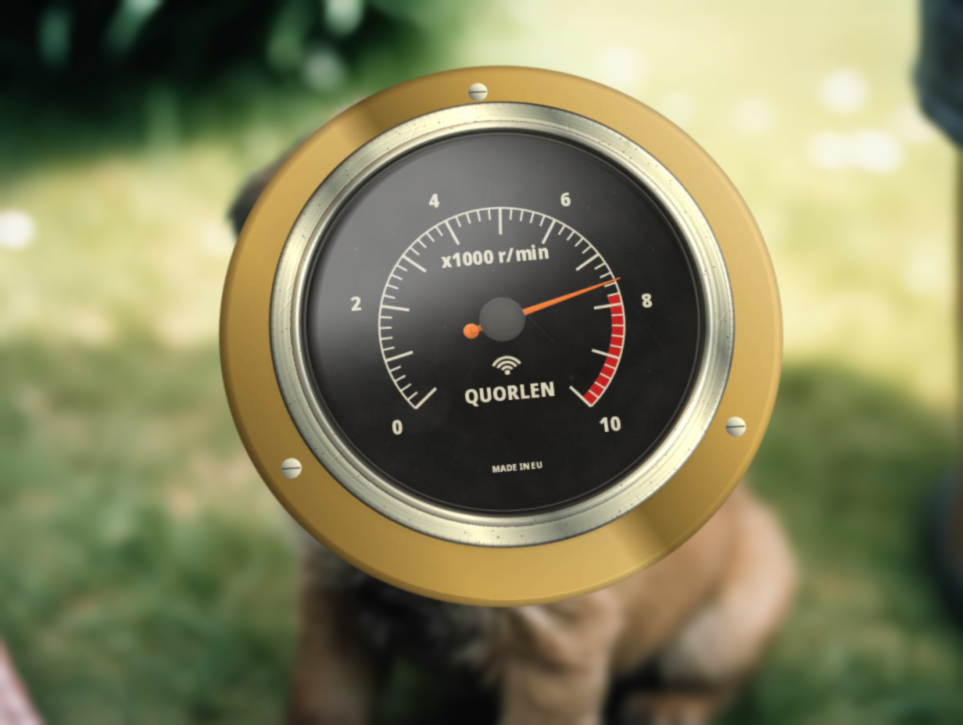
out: 7600 rpm
